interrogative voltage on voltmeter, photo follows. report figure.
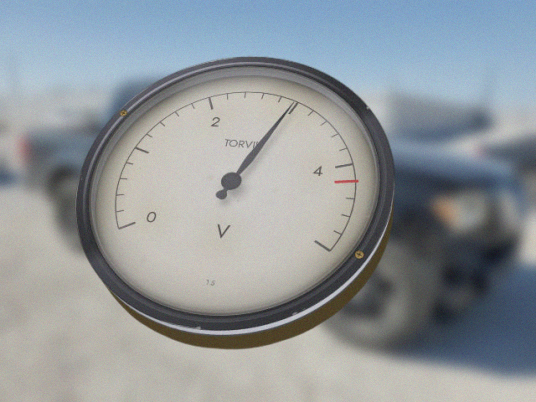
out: 3 V
